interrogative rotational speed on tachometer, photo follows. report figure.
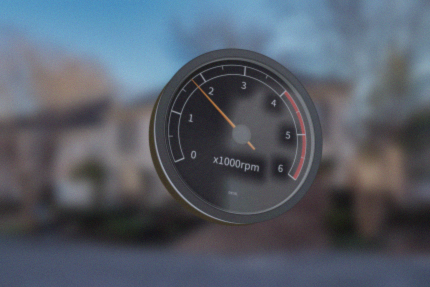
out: 1750 rpm
